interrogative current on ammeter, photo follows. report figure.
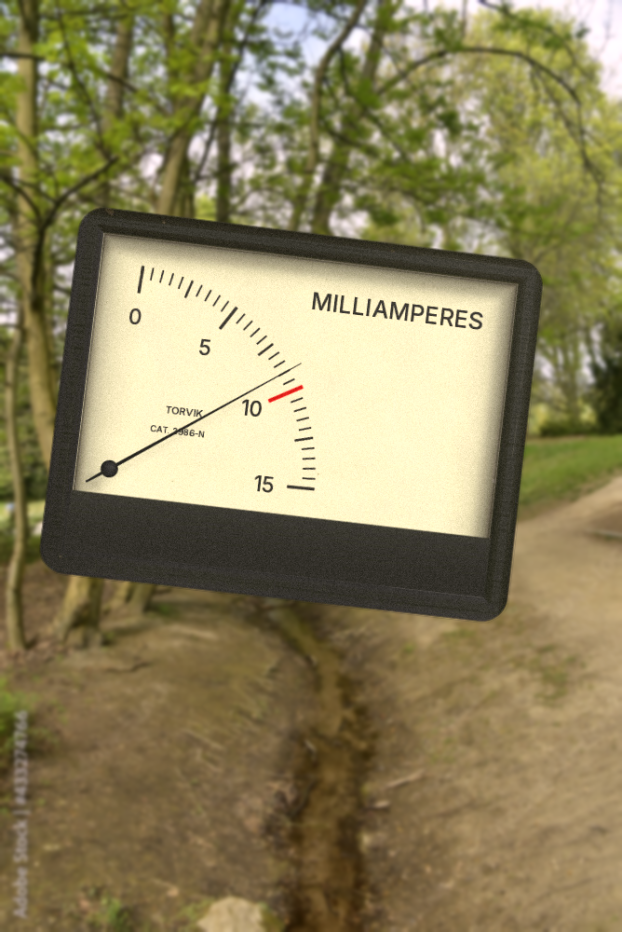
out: 9 mA
